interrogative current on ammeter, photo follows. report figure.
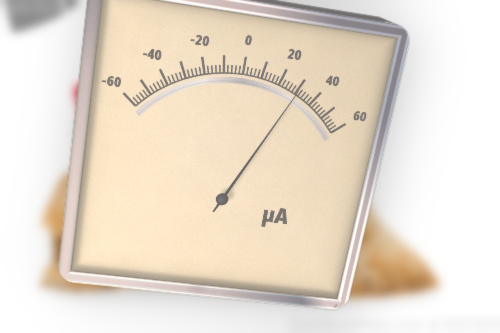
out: 30 µA
